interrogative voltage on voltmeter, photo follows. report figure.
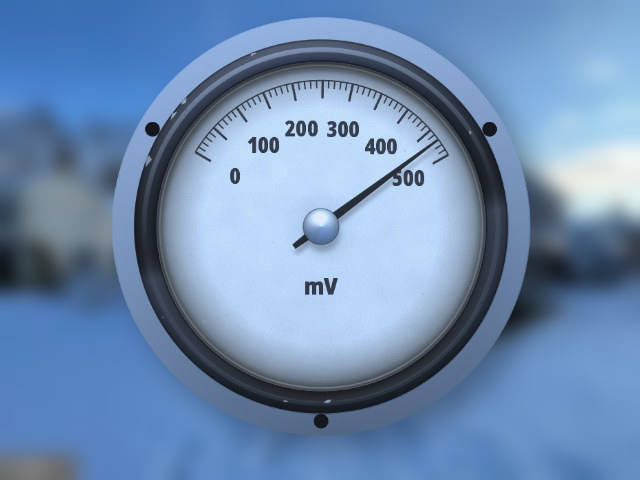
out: 470 mV
